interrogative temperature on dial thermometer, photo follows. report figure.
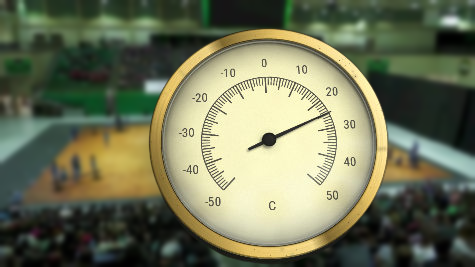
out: 25 °C
